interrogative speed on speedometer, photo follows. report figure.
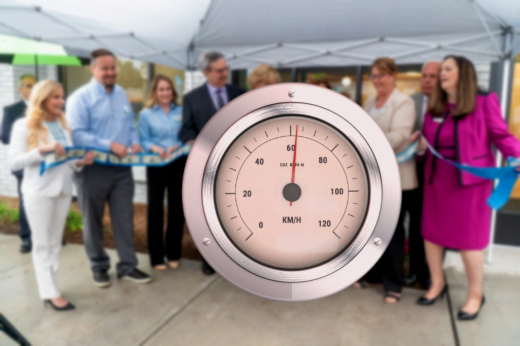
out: 62.5 km/h
